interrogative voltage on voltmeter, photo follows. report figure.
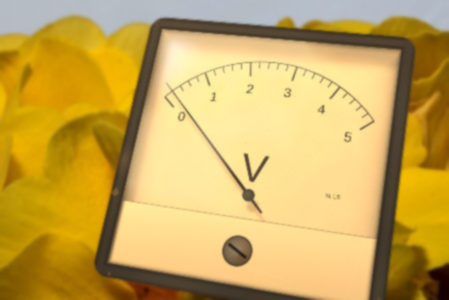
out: 0.2 V
